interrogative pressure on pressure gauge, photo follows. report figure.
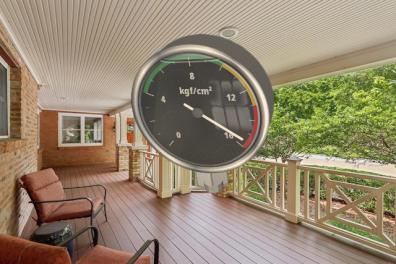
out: 15.5 kg/cm²
